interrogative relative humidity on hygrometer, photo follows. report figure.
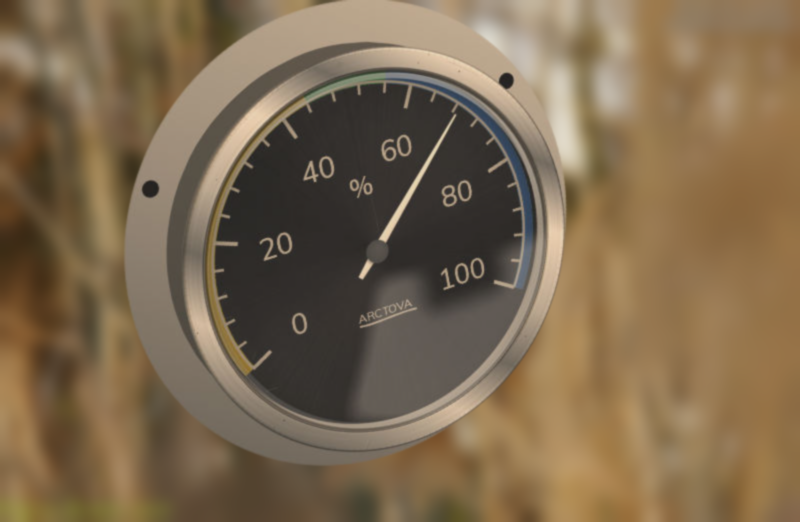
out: 68 %
